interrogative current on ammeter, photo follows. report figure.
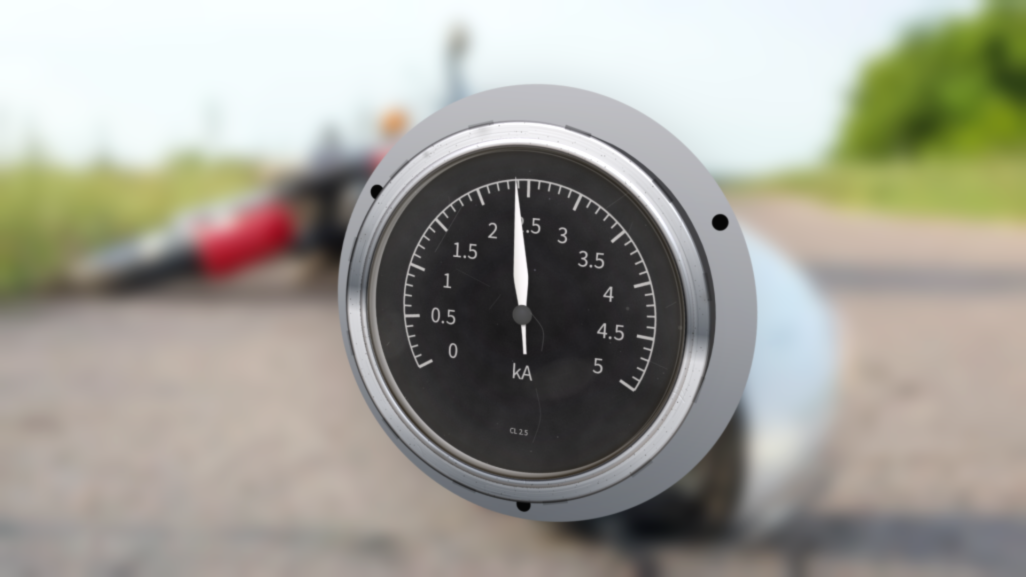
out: 2.4 kA
